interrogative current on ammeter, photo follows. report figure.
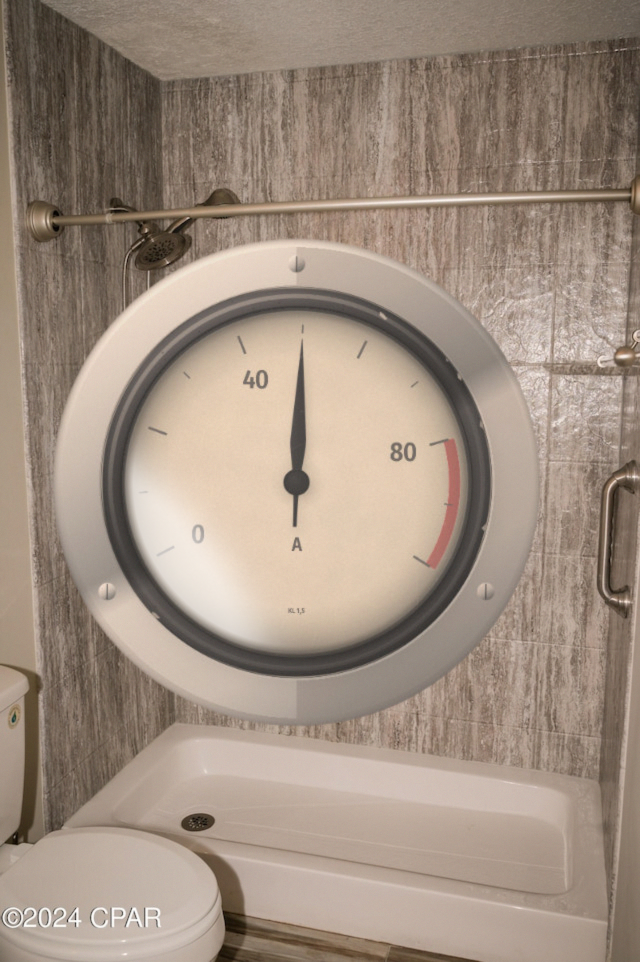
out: 50 A
